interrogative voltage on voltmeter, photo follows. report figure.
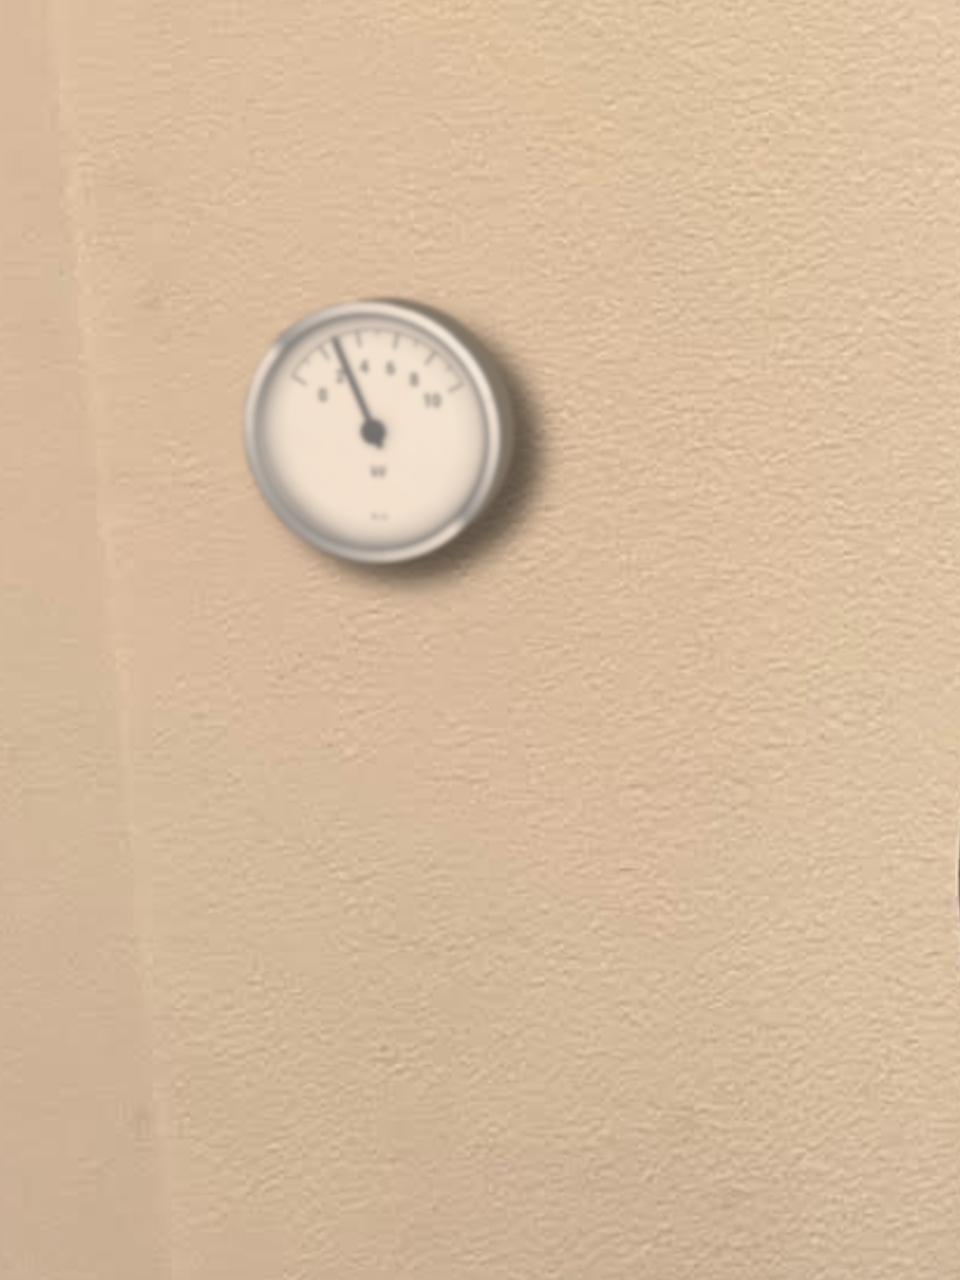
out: 3 kV
